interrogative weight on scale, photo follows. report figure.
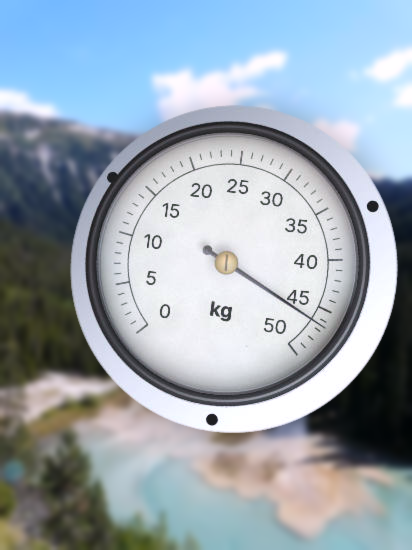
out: 46.5 kg
